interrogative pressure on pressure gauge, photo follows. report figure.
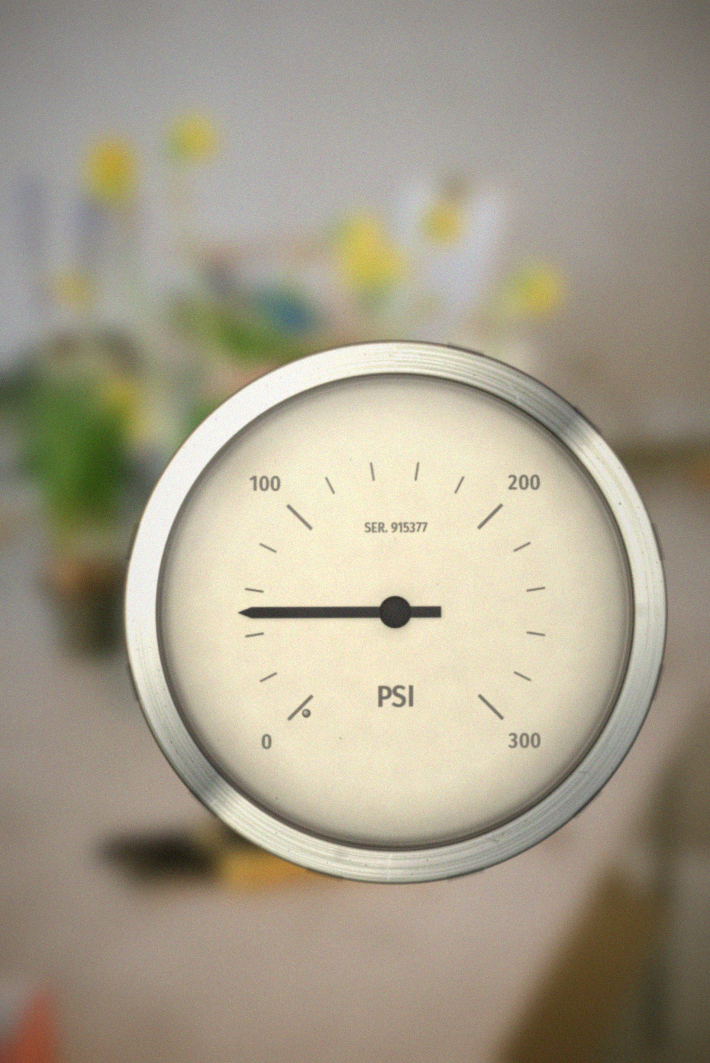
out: 50 psi
